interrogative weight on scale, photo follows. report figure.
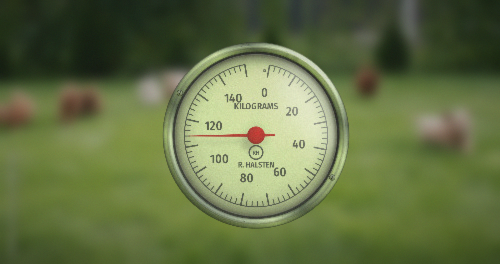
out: 114 kg
